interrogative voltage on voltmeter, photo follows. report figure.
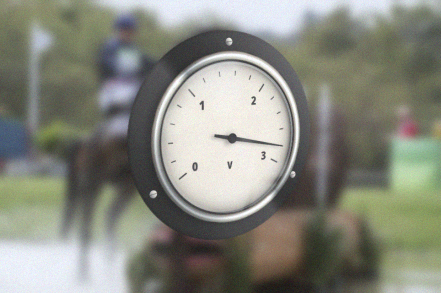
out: 2.8 V
